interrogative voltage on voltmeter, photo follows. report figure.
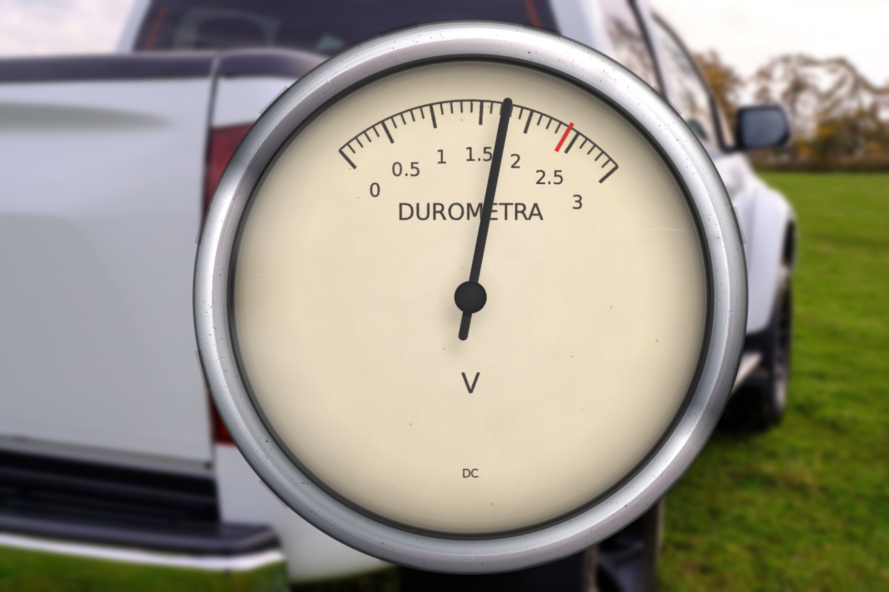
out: 1.75 V
